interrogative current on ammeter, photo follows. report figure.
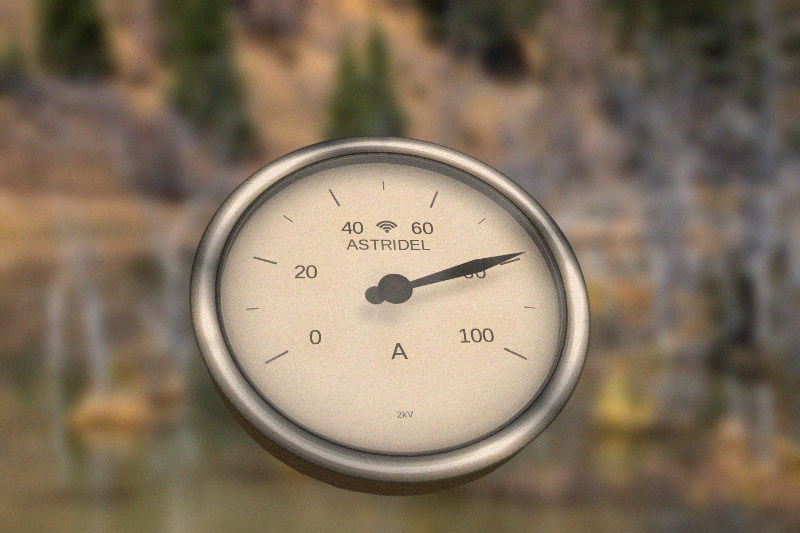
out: 80 A
